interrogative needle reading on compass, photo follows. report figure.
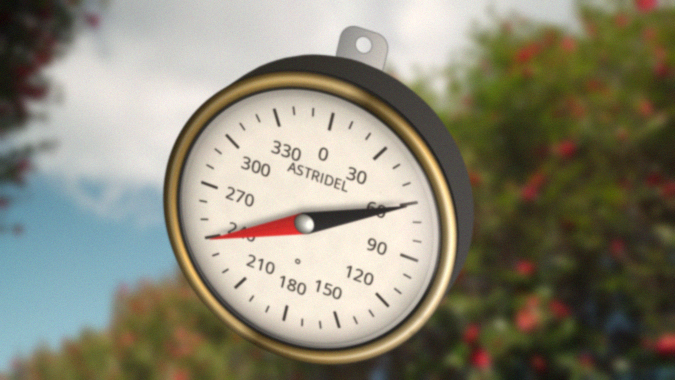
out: 240 °
